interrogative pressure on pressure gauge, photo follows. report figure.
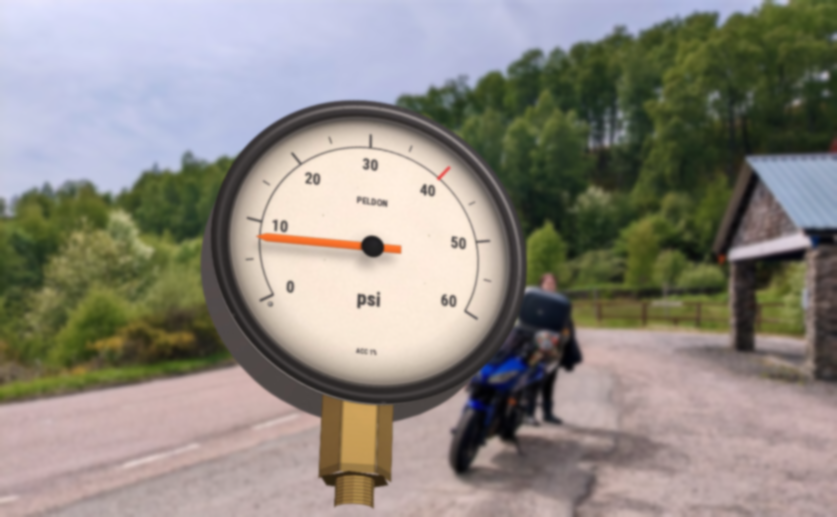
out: 7.5 psi
